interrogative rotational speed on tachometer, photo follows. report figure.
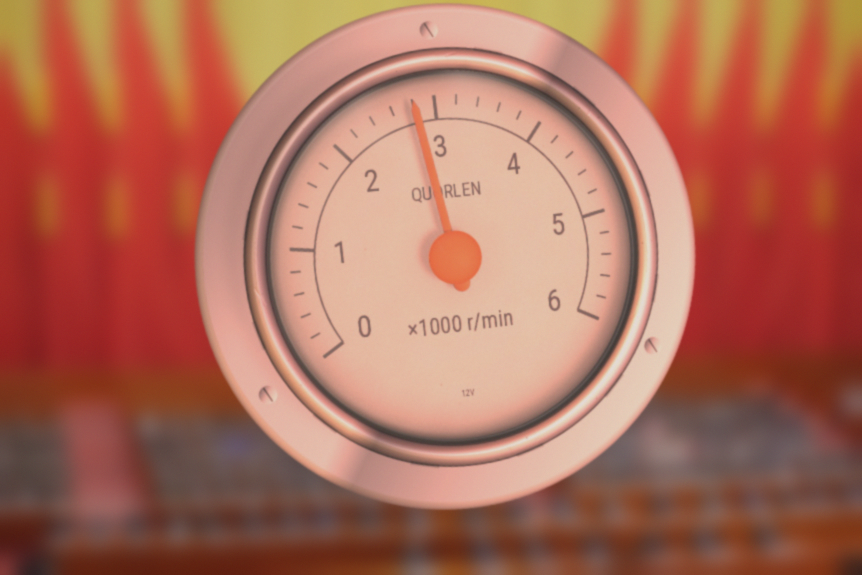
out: 2800 rpm
